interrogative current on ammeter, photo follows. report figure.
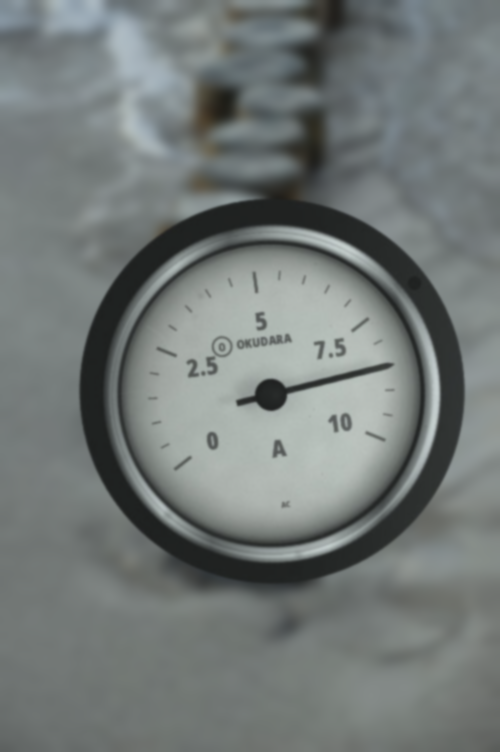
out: 8.5 A
